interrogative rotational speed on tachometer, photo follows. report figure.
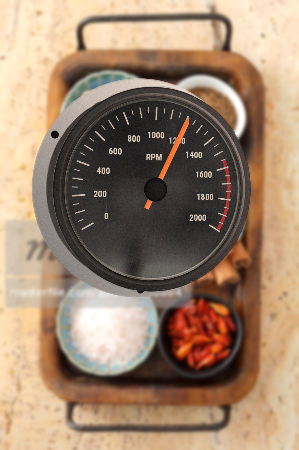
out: 1200 rpm
